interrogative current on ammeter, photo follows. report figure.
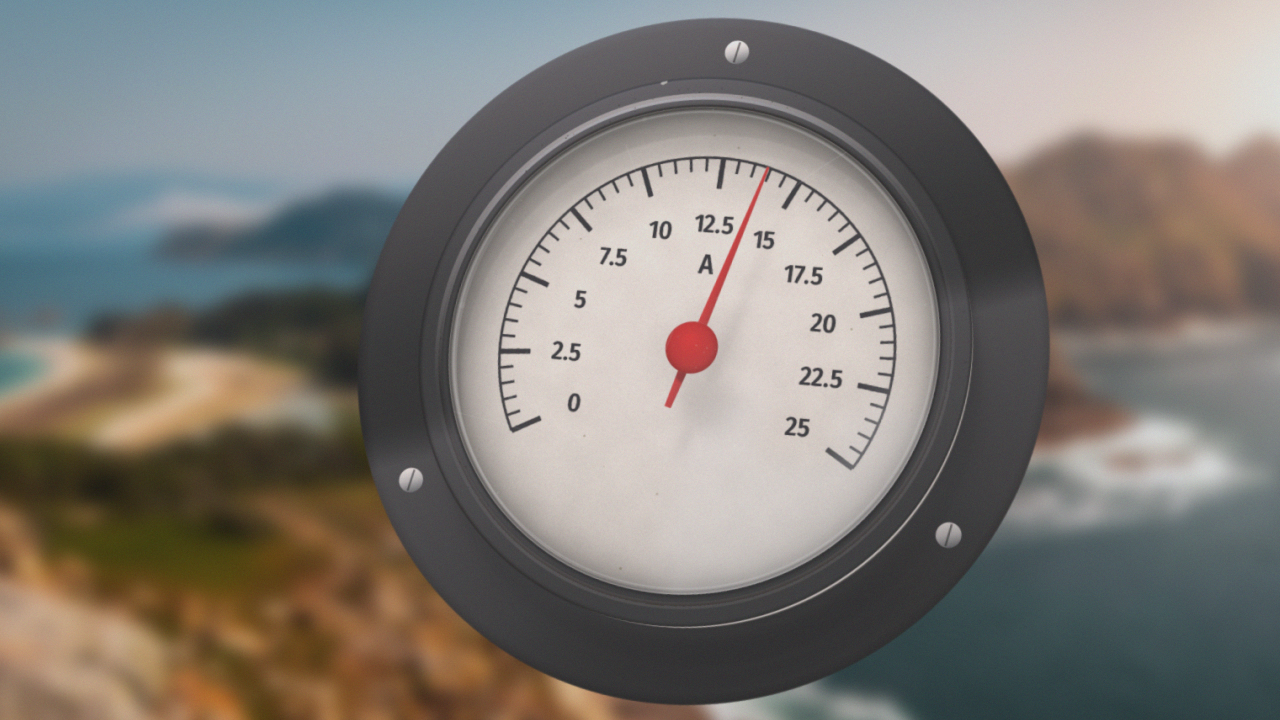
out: 14 A
